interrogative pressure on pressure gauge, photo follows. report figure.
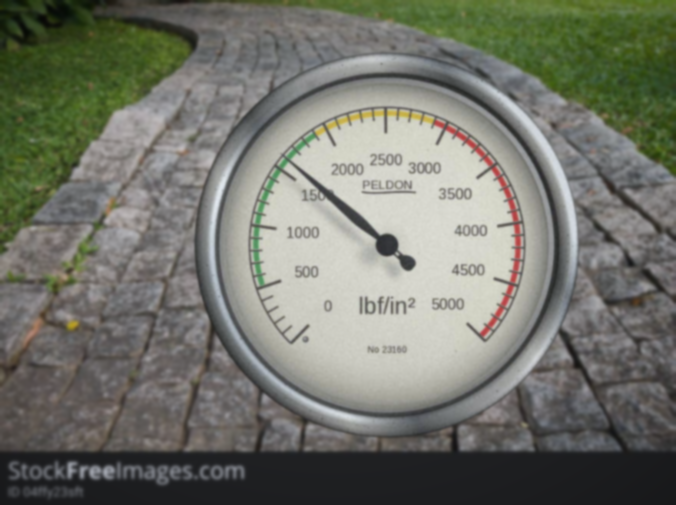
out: 1600 psi
